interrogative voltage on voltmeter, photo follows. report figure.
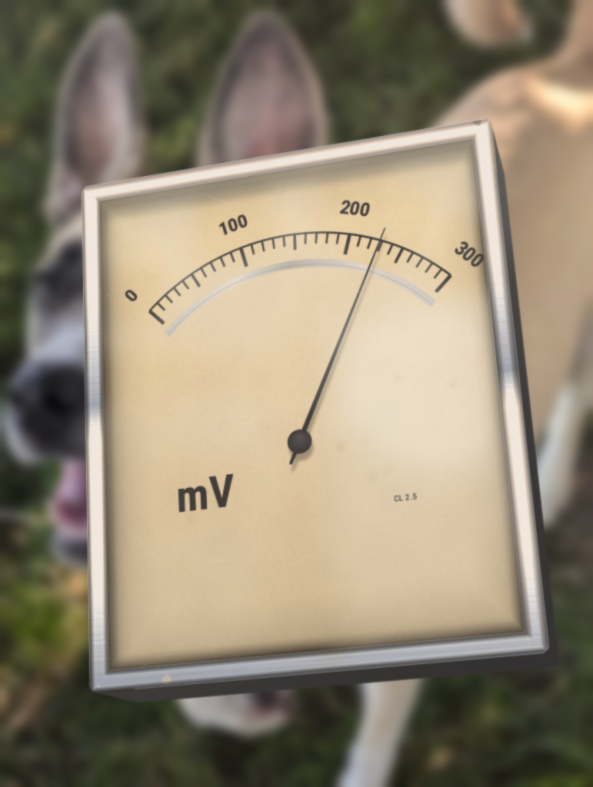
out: 230 mV
